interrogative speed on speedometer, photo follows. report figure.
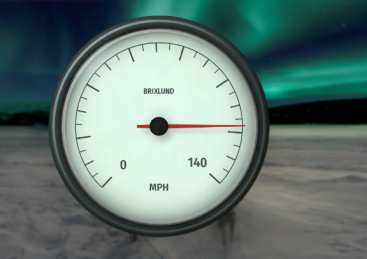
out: 117.5 mph
